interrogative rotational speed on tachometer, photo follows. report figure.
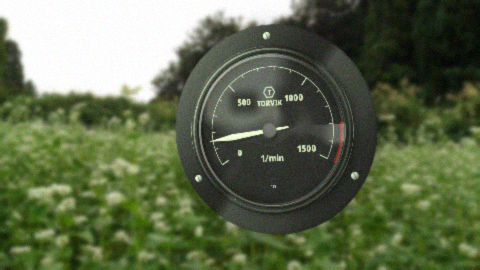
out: 150 rpm
